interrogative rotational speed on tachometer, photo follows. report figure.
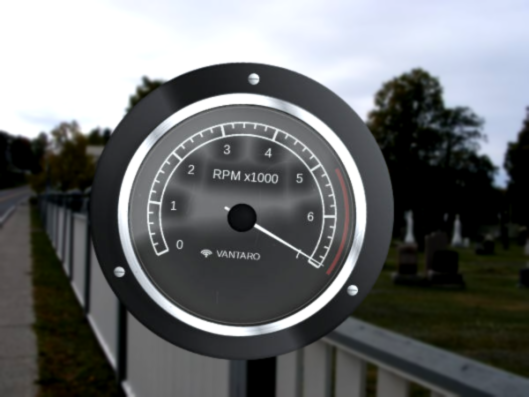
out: 6900 rpm
